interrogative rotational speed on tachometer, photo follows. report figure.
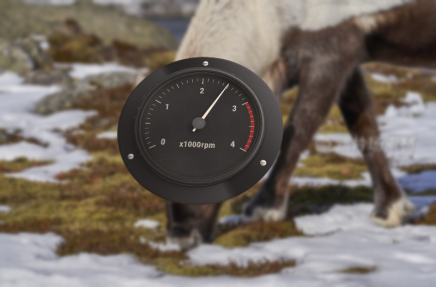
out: 2500 rpm
